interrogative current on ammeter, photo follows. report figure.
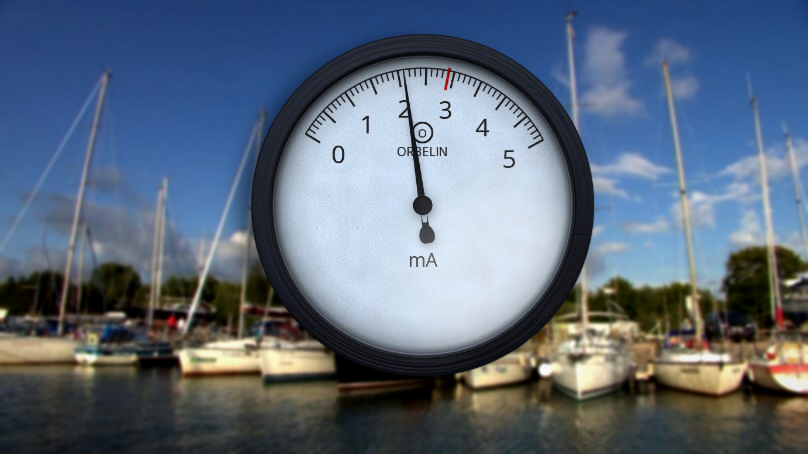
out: 2.1 mA
